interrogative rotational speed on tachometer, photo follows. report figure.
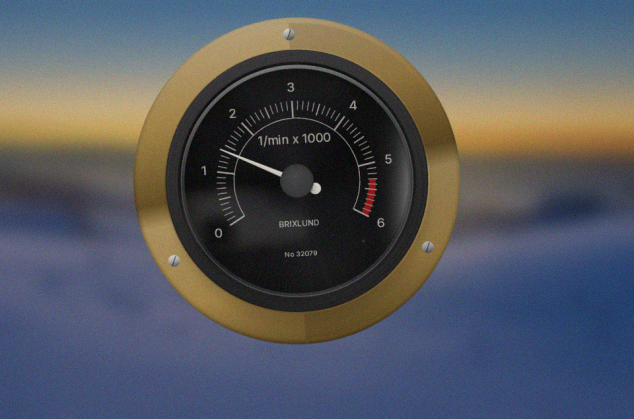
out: 1400 rpm
